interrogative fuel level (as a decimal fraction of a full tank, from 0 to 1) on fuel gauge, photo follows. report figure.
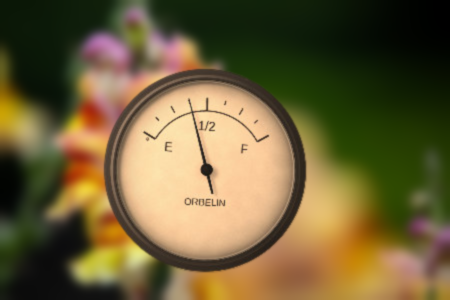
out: 0.375
